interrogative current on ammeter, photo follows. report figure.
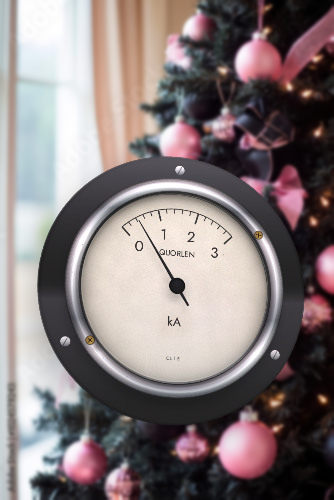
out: 0.4 kA
